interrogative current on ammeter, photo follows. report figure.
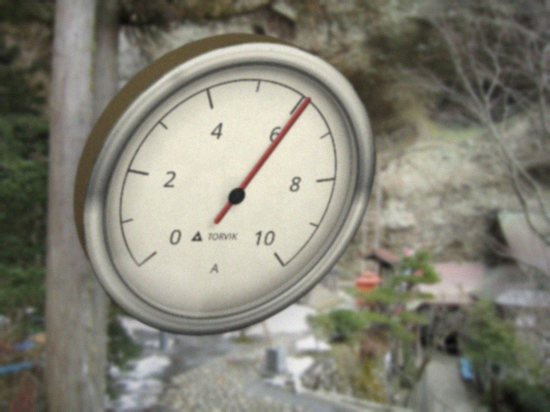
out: 6 A
